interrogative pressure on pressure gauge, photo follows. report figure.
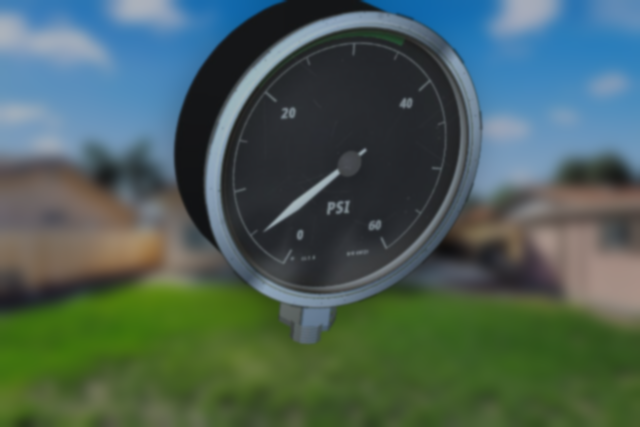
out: 5 psi
